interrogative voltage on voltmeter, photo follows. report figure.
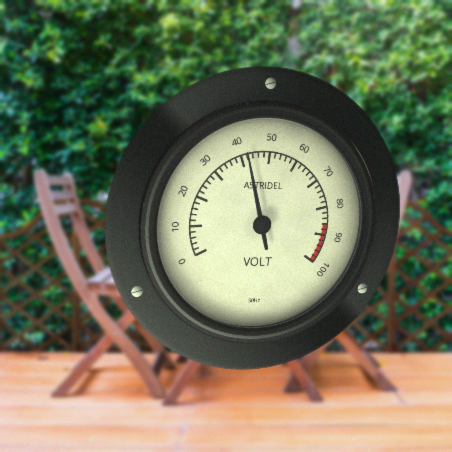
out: 42 V
